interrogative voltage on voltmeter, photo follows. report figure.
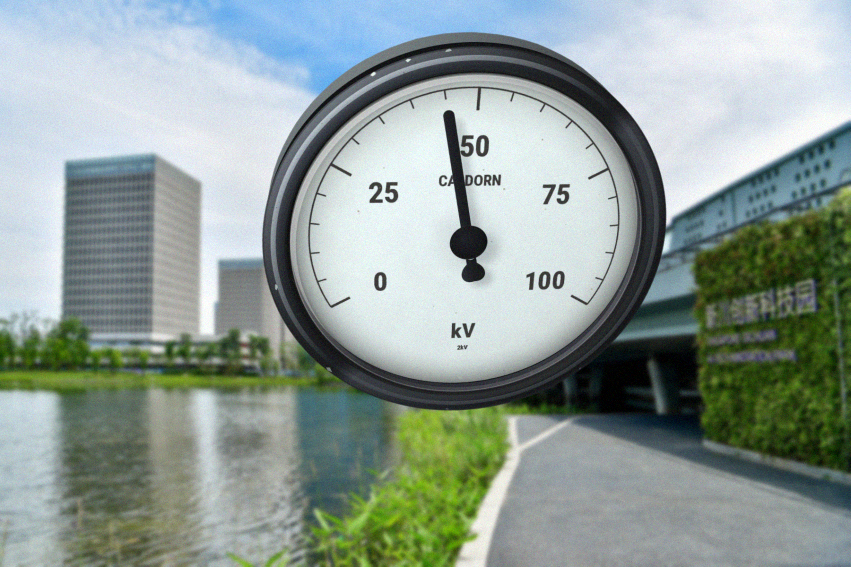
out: 45 kV
